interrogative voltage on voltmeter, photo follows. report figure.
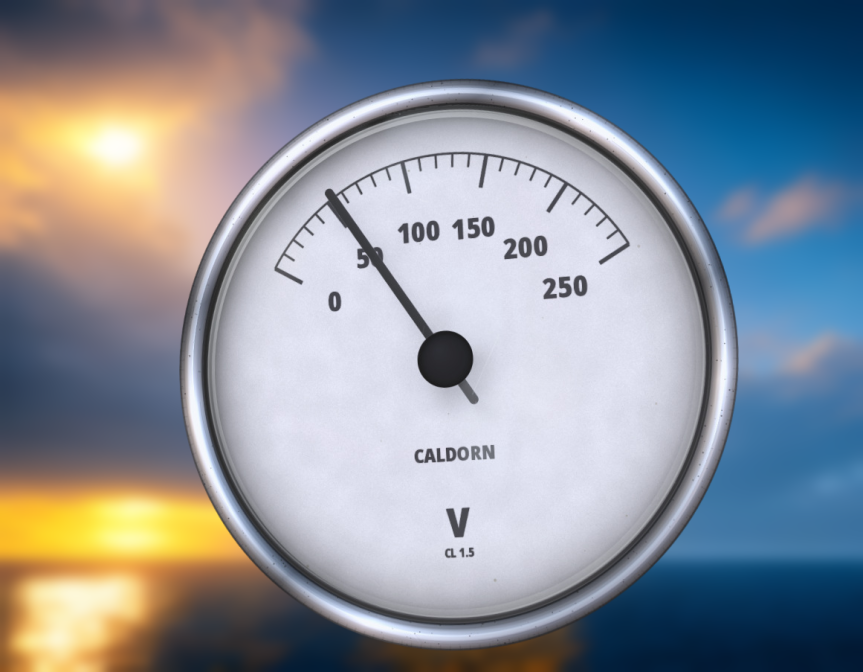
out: 55 V
